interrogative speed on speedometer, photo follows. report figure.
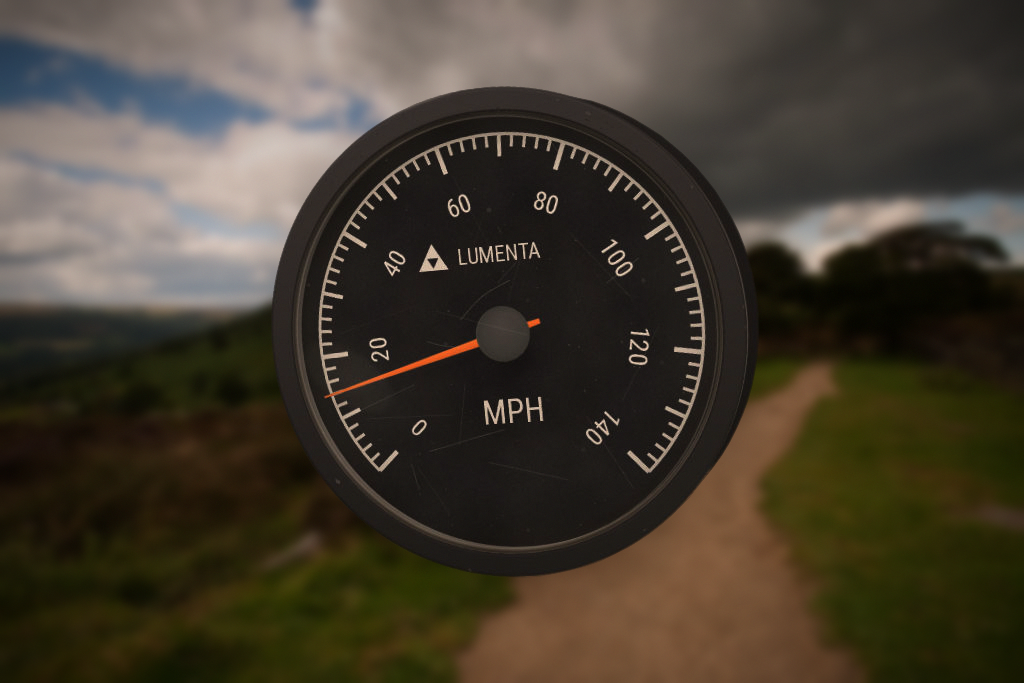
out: 14 mph
